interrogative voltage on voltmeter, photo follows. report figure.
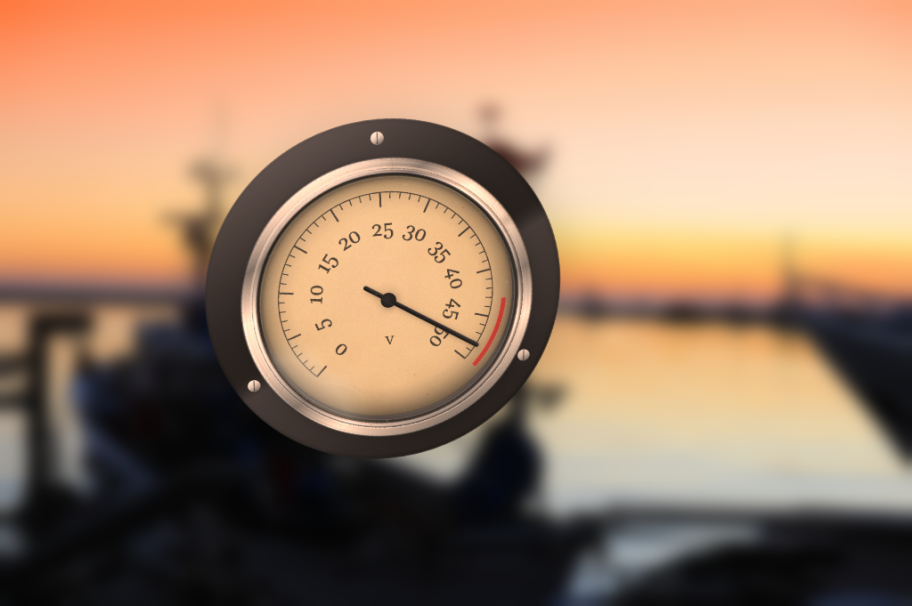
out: 48 V
